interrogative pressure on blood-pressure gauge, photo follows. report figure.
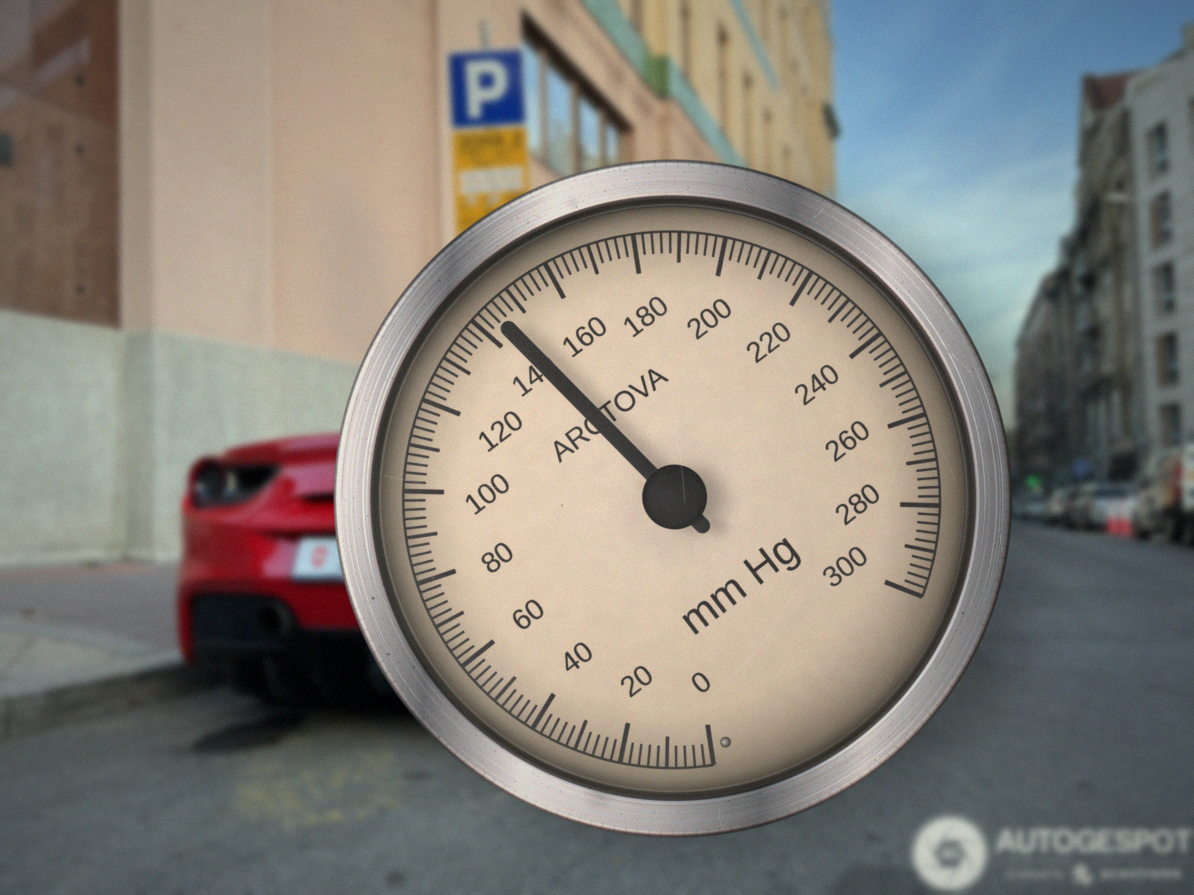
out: 144 mmHg
